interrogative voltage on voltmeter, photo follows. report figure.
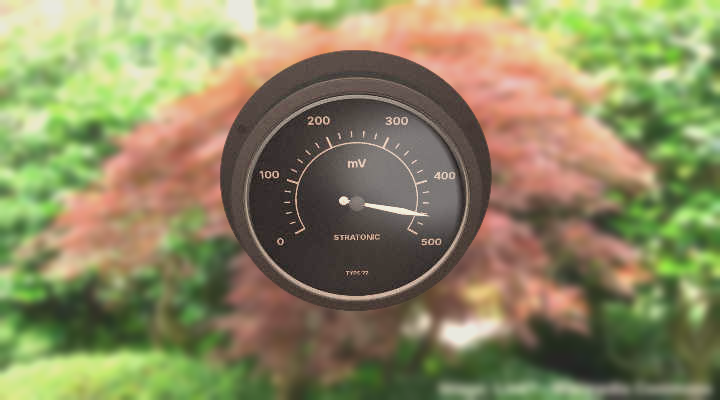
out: 460 mV
